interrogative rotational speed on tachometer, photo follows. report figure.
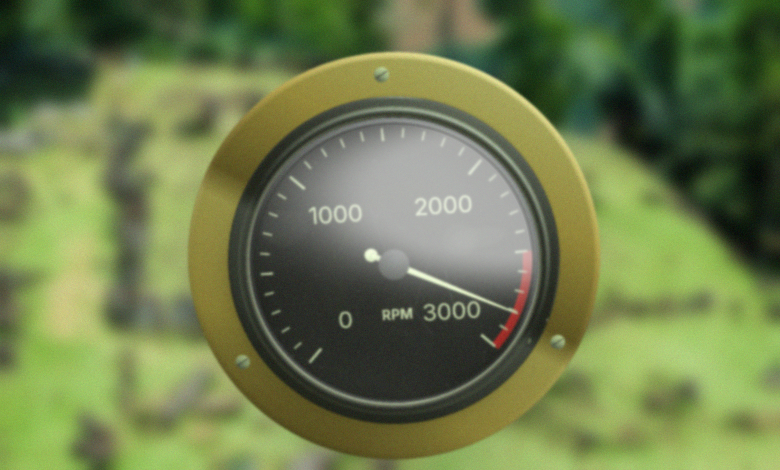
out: 2800 rpm
